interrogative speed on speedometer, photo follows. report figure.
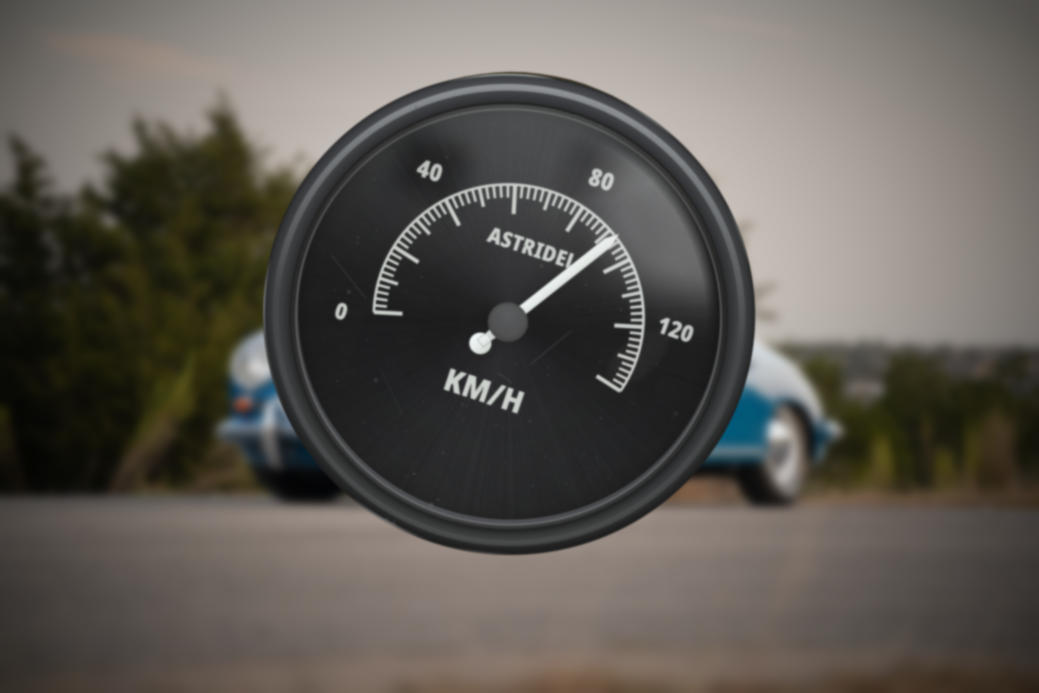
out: 92 km/h
